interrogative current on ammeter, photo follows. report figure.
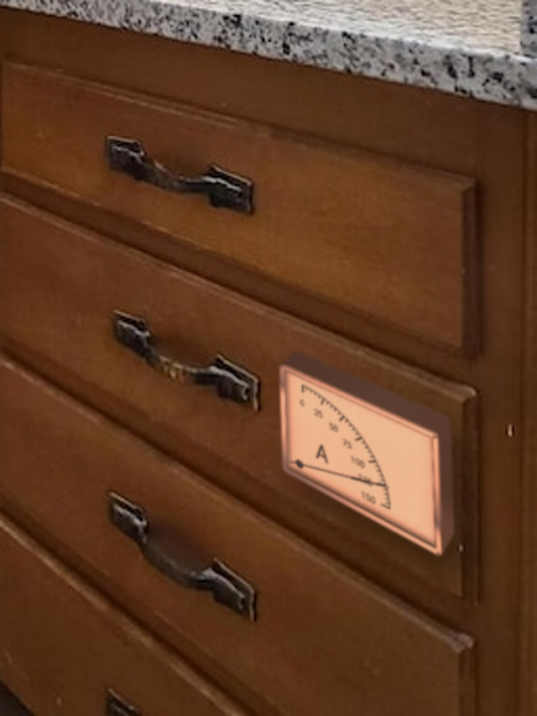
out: 125 A
